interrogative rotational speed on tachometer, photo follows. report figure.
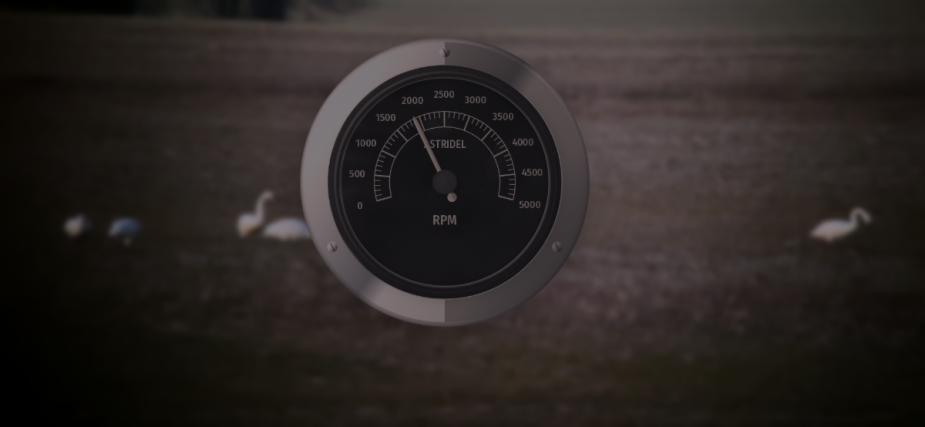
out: 1900 rpm
